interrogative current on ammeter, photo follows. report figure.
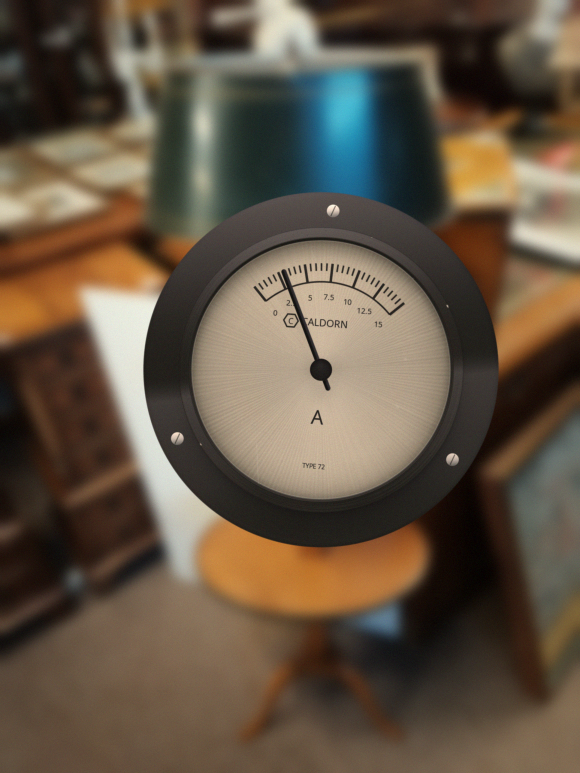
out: 3 A
